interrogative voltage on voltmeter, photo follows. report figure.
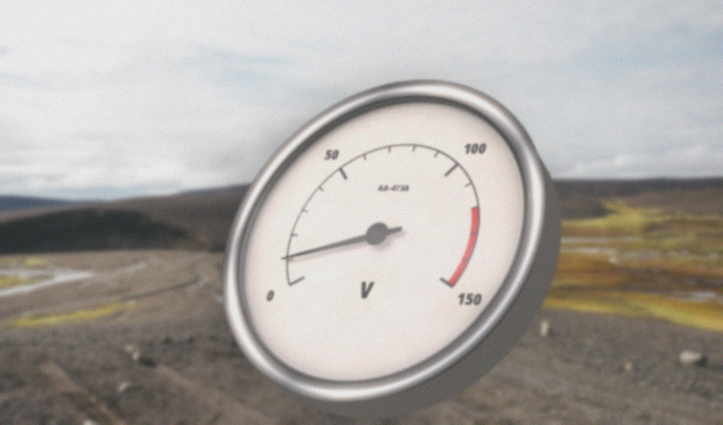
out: 10 V
